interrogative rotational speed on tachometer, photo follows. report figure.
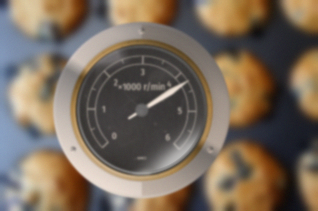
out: 4250 rpm
